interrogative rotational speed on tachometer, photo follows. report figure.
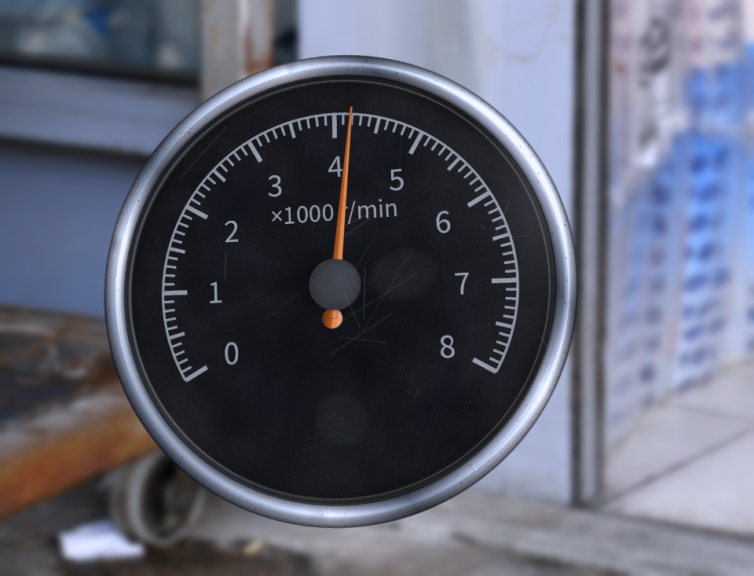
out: 4200 rpm
